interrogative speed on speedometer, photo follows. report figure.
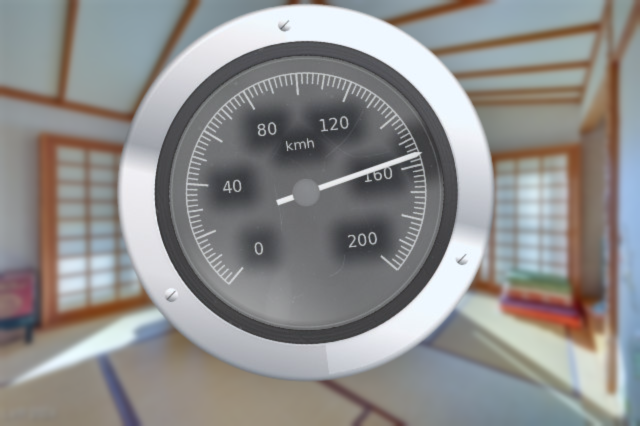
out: 156 km/h
